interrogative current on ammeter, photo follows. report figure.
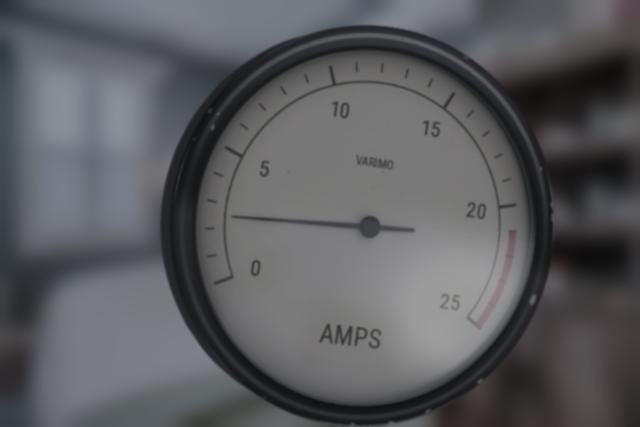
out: 2.5 A
